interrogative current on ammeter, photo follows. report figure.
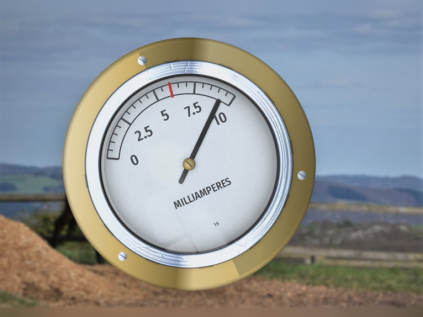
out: 9.25 mA
